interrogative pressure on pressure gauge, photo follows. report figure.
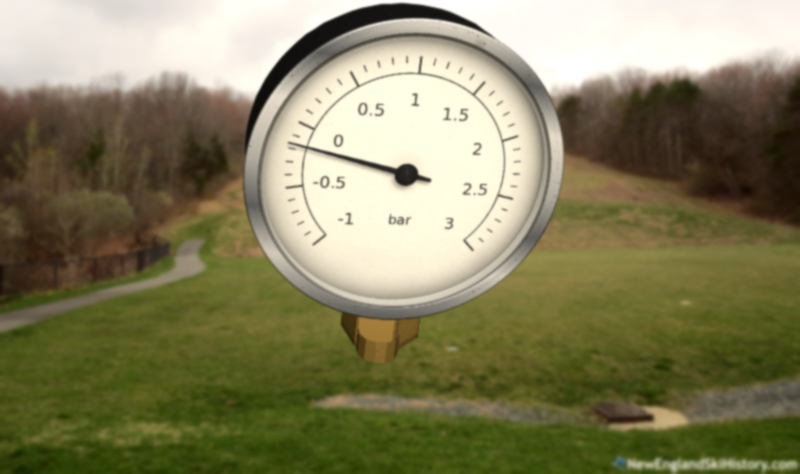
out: -0.15 bar
